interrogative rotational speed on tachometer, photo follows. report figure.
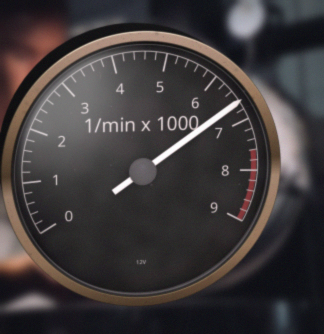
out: 6600 rpm
